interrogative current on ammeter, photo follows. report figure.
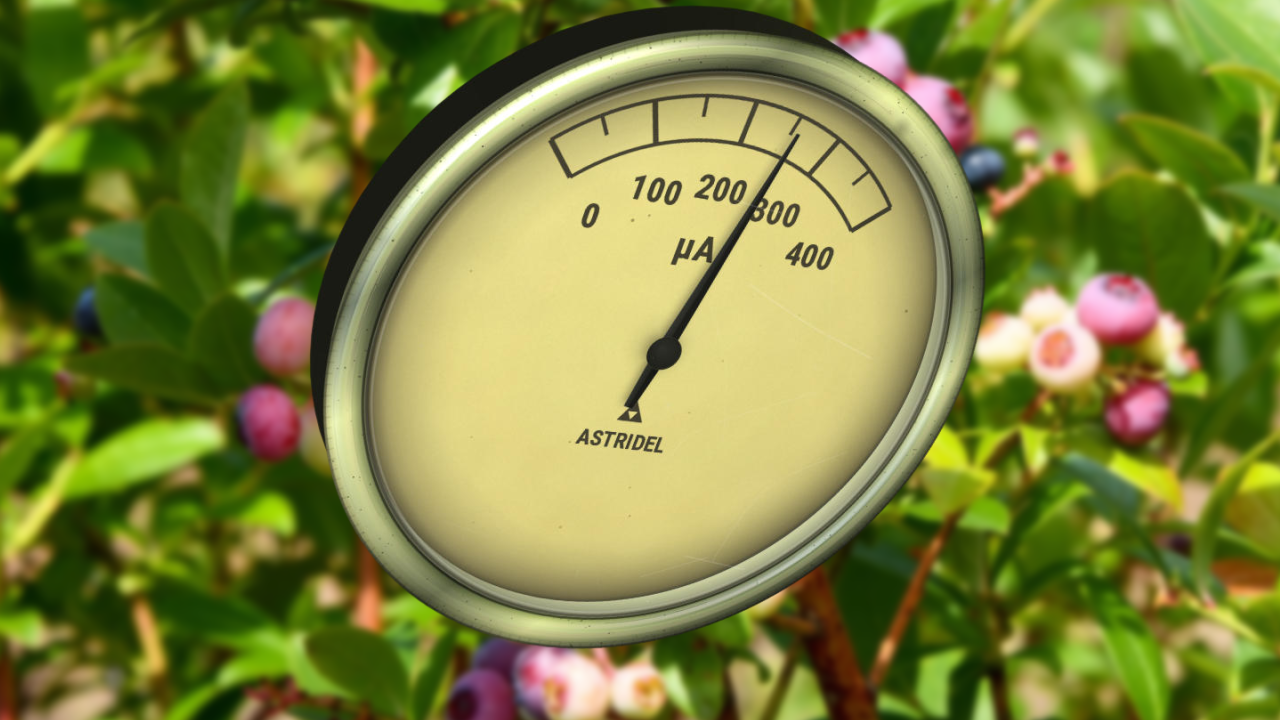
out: 250 µA
